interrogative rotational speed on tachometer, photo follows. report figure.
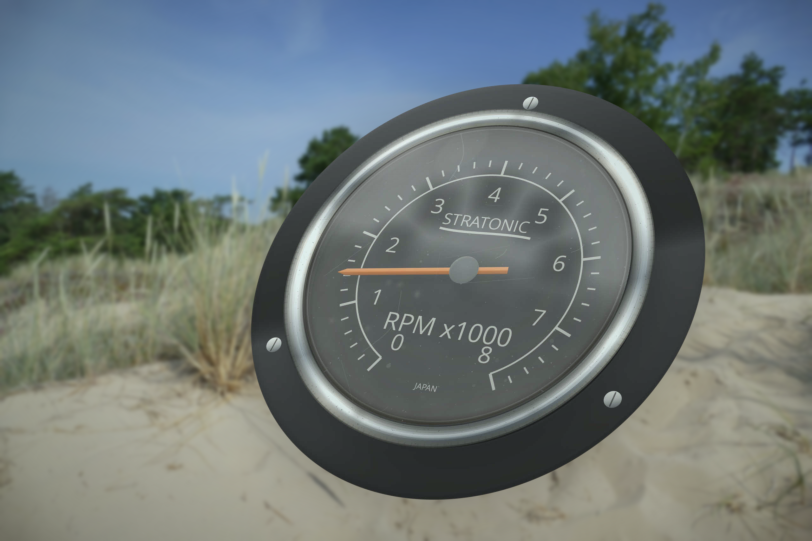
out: 1400 rpm
